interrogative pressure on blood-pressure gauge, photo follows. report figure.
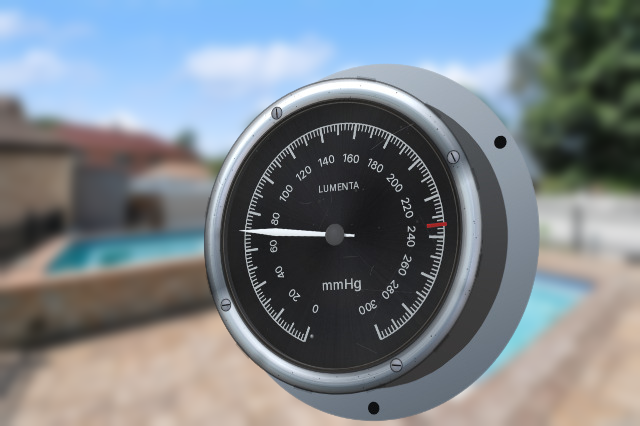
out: 70 mmHg
